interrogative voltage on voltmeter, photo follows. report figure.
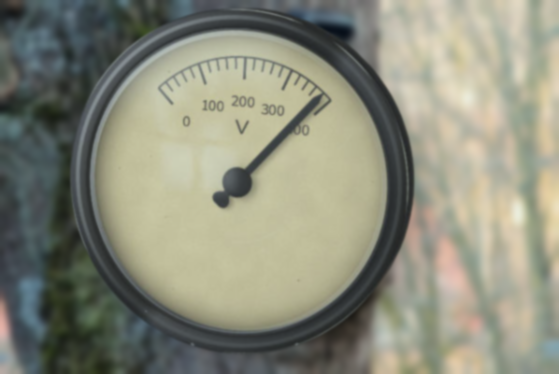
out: 380 V
